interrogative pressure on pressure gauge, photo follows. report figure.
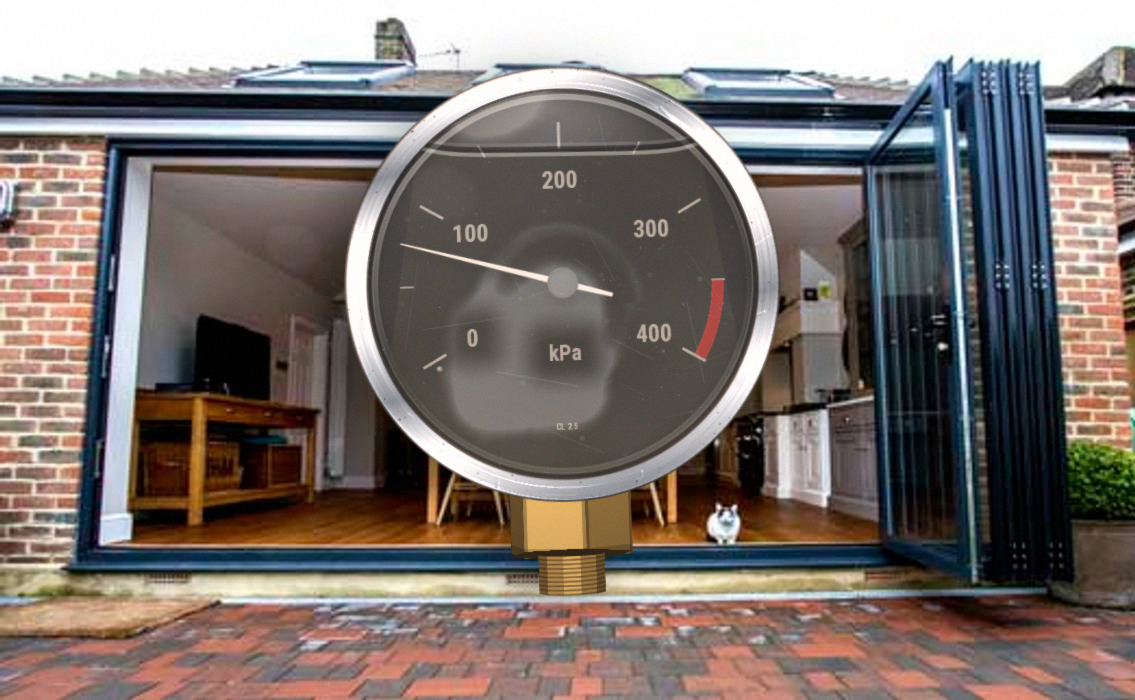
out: 75 kPa
